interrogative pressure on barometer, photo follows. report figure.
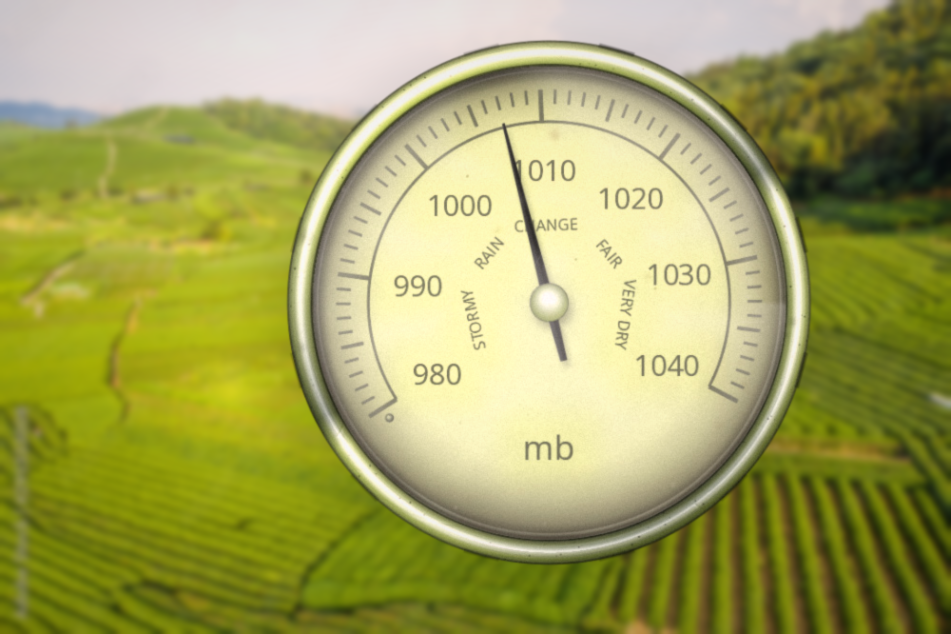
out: 1007 mbar
